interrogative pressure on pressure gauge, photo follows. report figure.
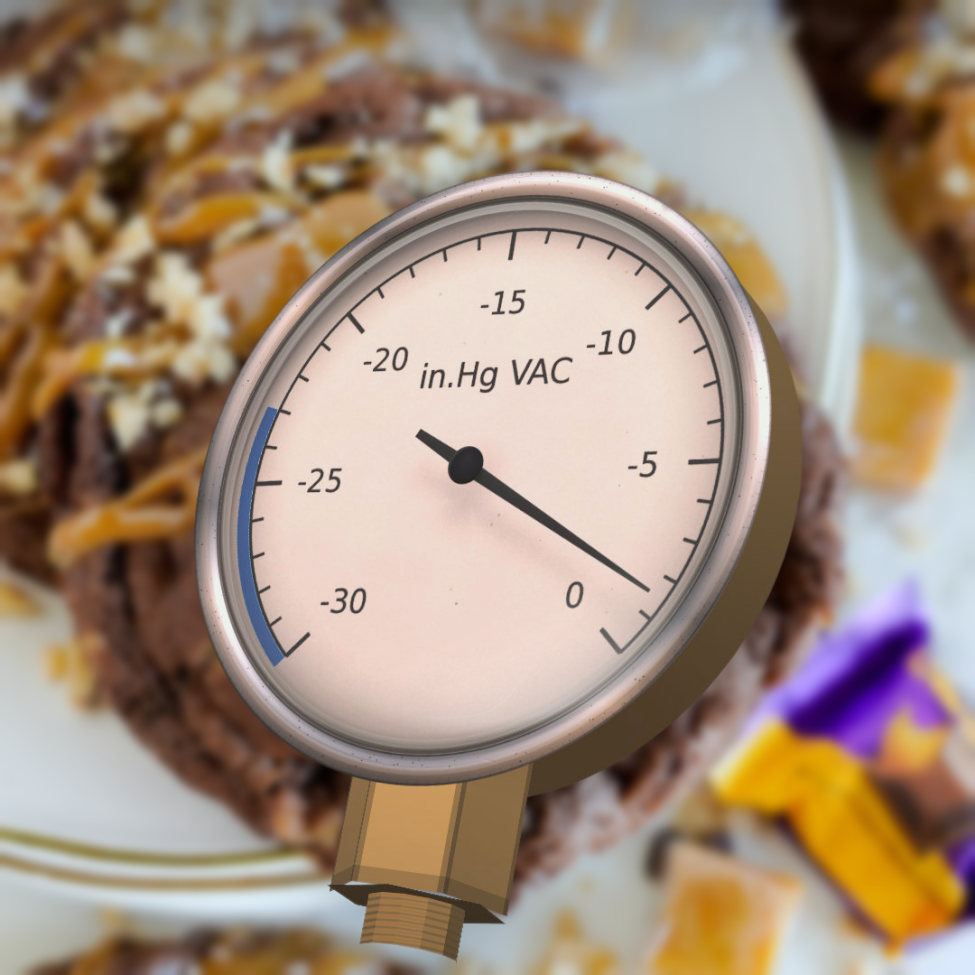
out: -1.5 inHg
